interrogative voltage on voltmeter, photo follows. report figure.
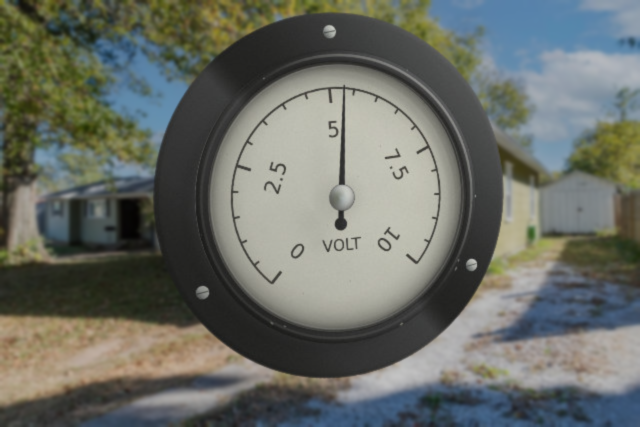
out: 5.25 V
